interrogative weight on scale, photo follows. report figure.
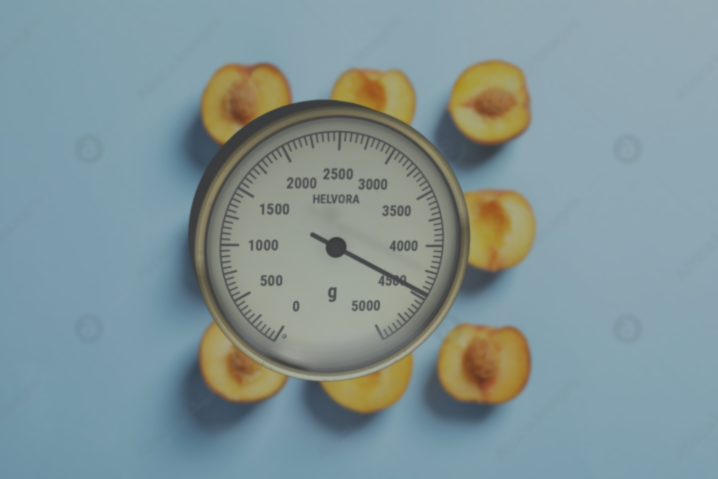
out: 4450 g
